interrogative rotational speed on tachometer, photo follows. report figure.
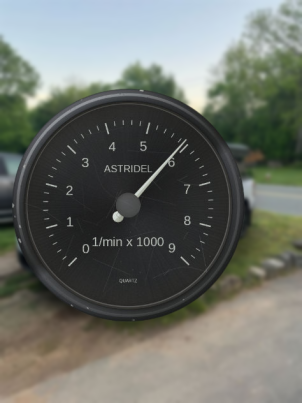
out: 5900 rpm
